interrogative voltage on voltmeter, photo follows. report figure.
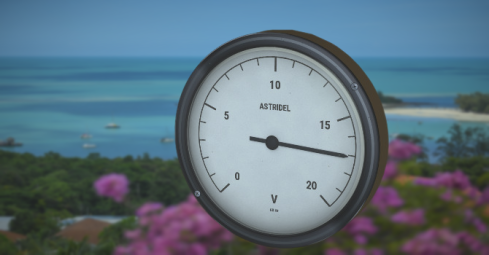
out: 17 V
